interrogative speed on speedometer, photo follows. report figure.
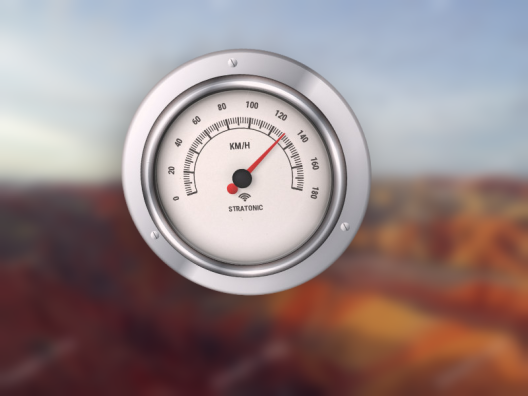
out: 130 km/h
